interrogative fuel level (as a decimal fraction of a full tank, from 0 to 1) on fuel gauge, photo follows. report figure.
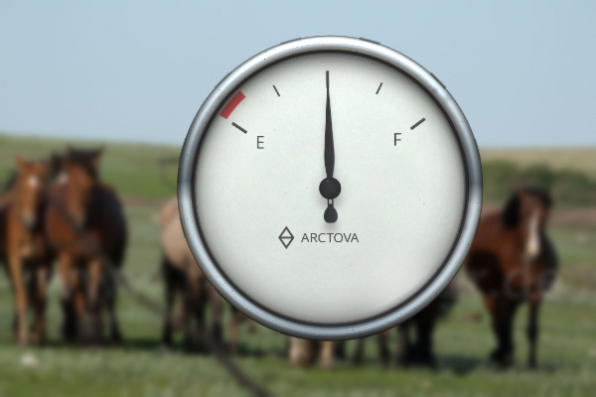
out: 0.5
